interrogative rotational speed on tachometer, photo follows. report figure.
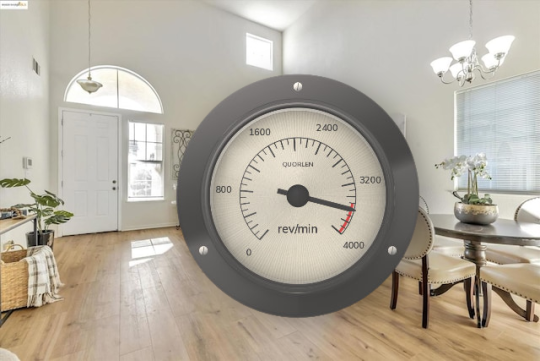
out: 3600 rpm
